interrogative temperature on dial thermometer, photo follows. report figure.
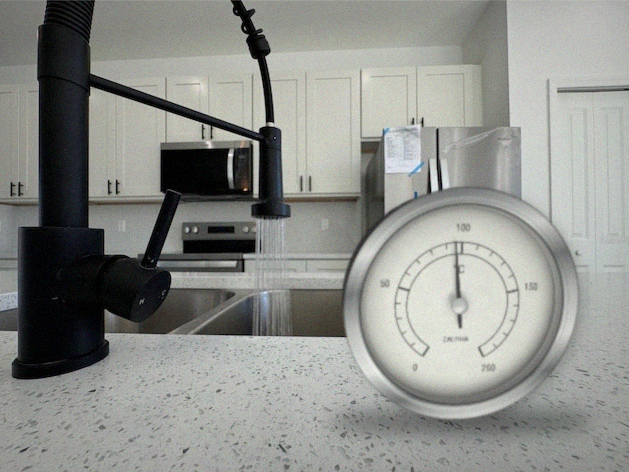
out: 95 °C
